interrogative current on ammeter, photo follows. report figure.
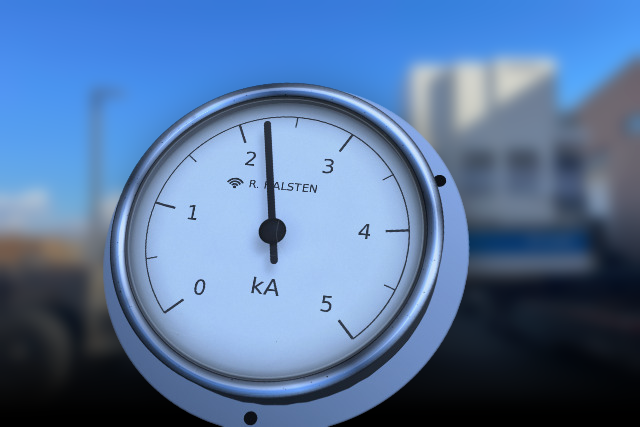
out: 2.25 kA
